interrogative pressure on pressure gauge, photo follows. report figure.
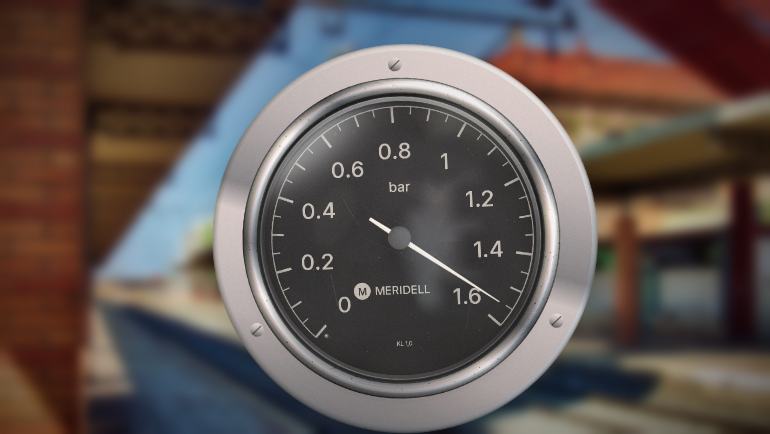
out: 1.55 bar
